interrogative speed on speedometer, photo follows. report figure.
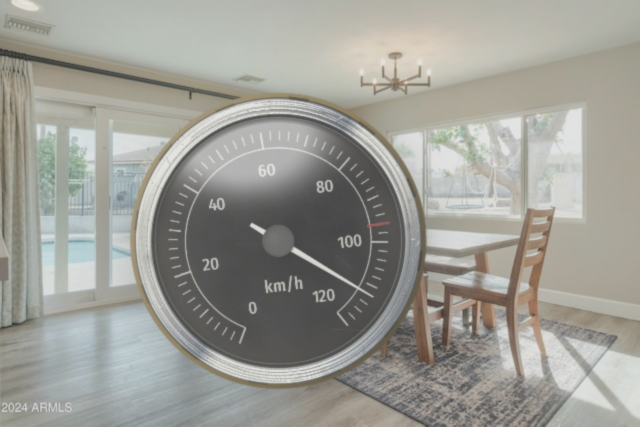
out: 112 km/h
